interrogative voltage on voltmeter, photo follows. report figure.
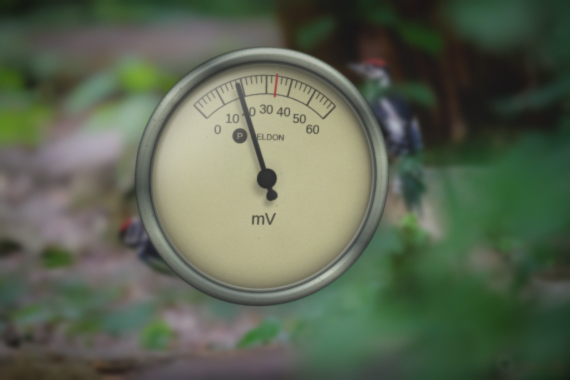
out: 18 mV
